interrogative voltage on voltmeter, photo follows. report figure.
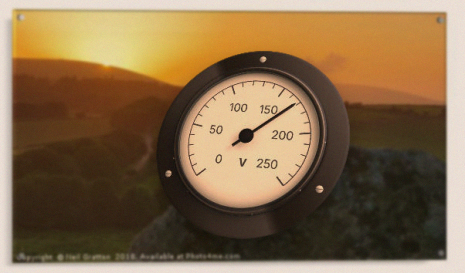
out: 170 V
